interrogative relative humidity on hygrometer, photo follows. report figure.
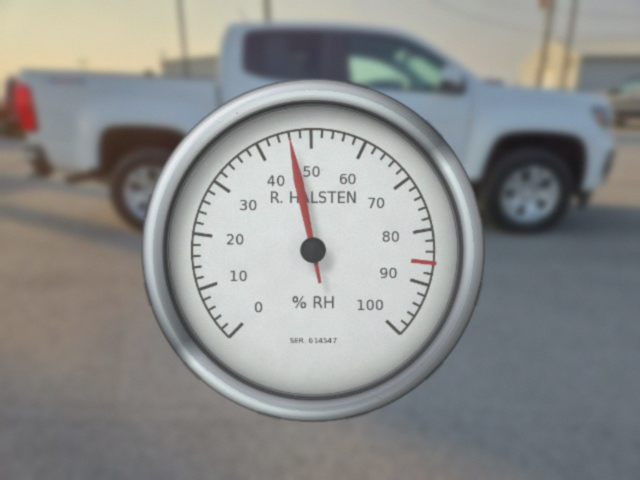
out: 46 %
